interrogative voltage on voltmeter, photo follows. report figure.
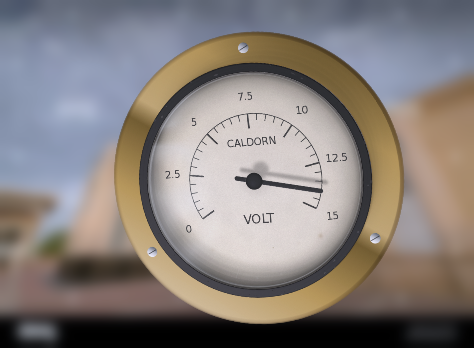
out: 14 V
